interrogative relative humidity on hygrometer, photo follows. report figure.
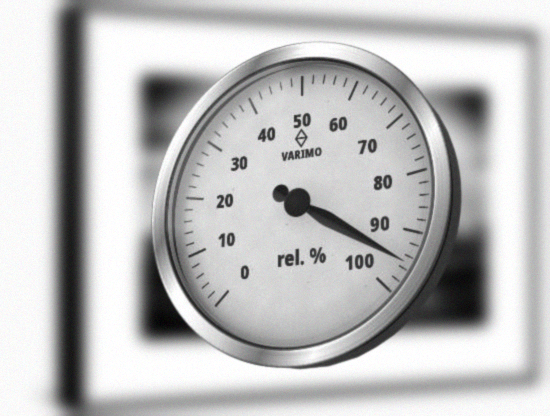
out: 95 %
